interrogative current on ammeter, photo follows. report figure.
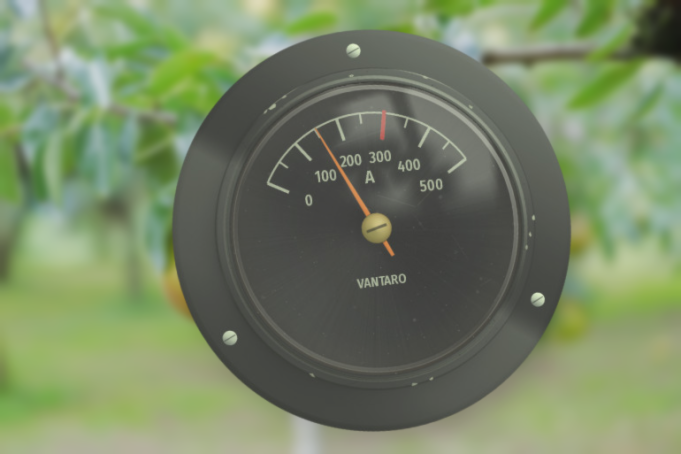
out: 150 A
